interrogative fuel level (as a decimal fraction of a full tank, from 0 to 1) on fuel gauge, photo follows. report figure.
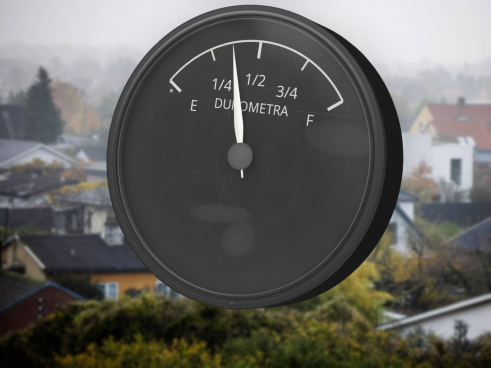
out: 0.375
